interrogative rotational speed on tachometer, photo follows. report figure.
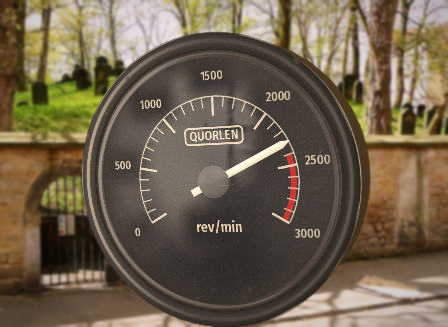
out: 2300 rpm
